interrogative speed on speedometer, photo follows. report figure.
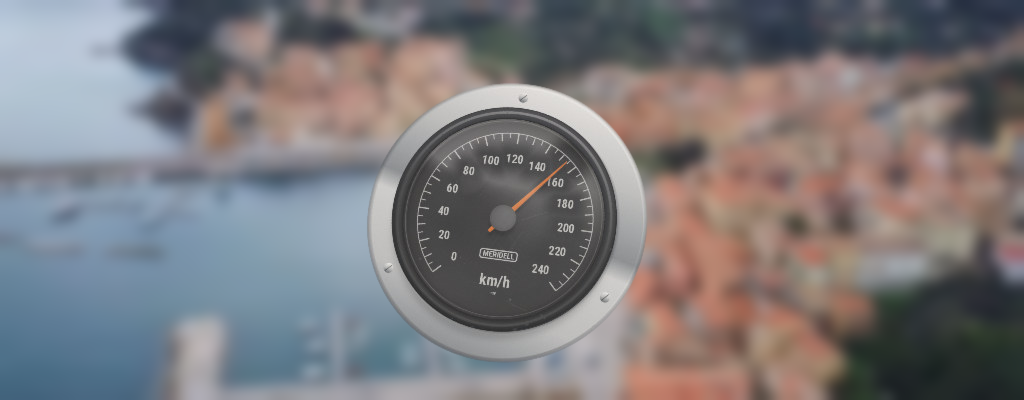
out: 155 km/h
